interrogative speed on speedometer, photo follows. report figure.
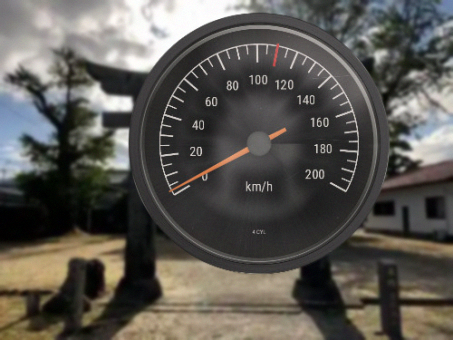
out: 2.5 km/h
